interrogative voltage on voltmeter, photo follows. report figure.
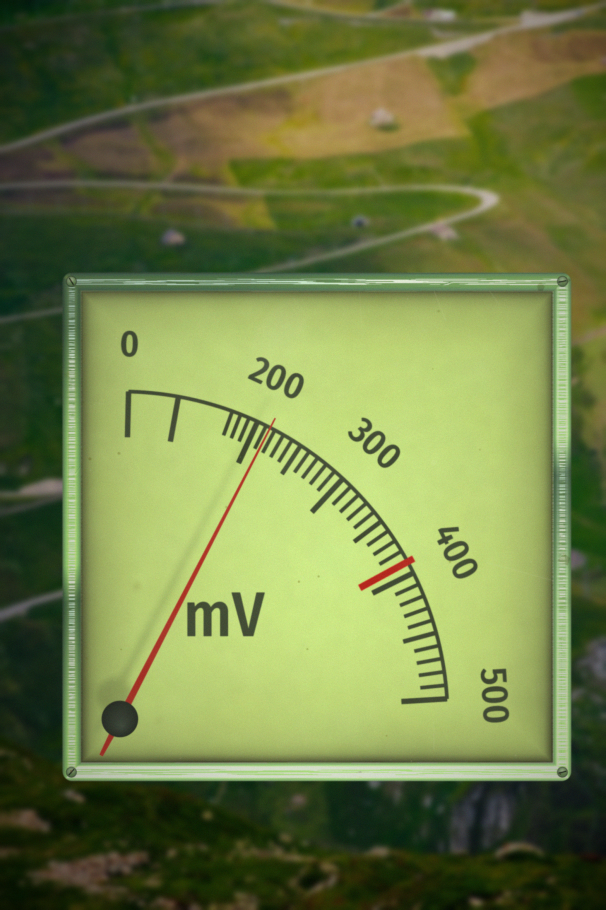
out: 215 mV
